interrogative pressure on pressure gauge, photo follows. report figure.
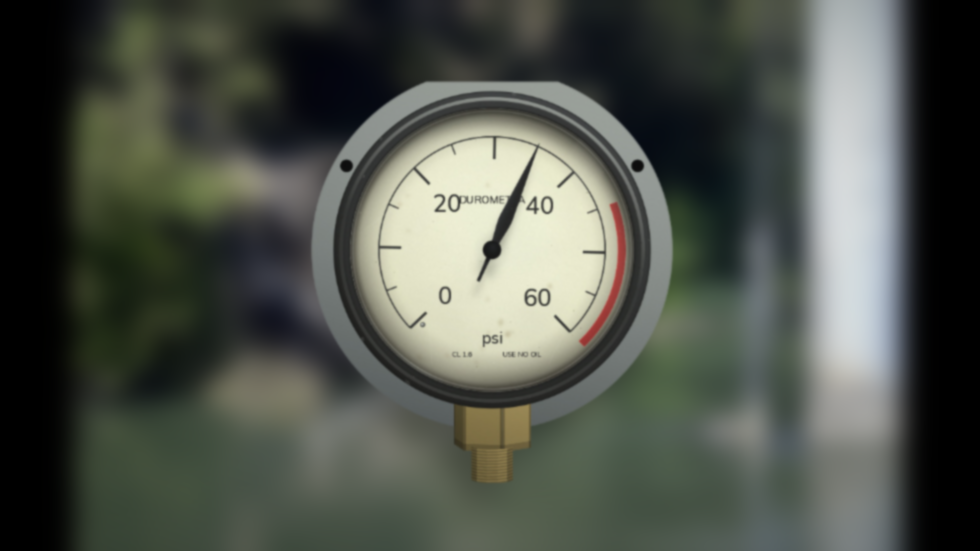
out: 35 psi
